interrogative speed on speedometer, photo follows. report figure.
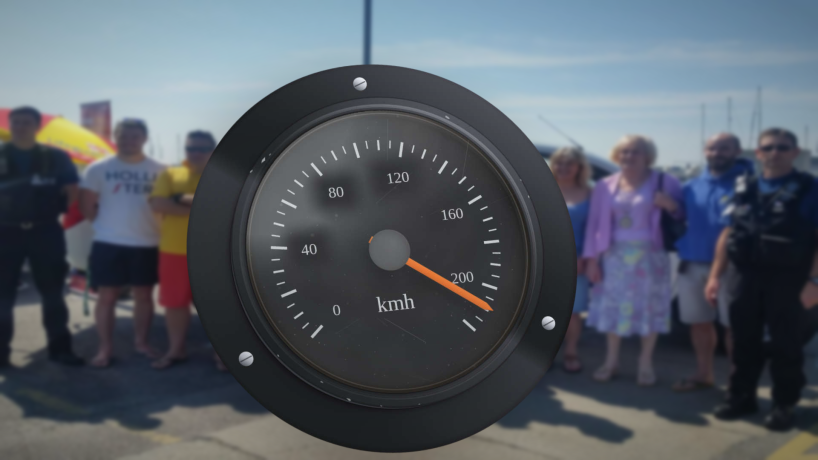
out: 210 km/h
